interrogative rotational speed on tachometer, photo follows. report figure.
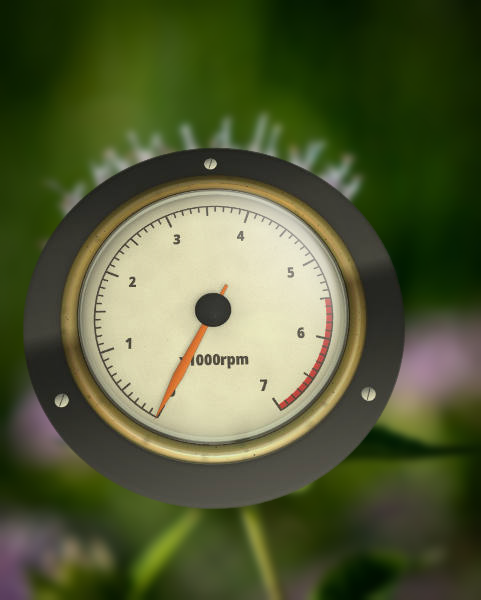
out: 0 rpm
